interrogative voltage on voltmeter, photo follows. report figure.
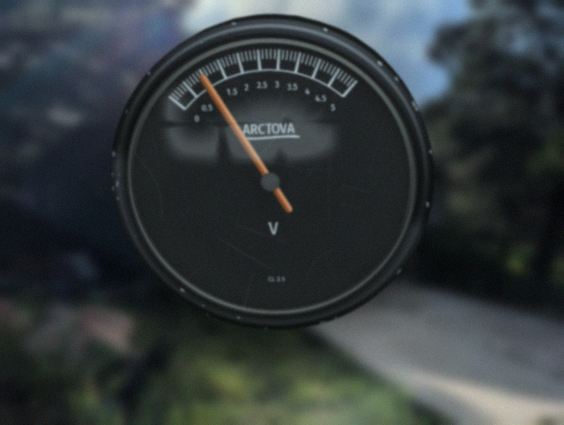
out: 1 V
